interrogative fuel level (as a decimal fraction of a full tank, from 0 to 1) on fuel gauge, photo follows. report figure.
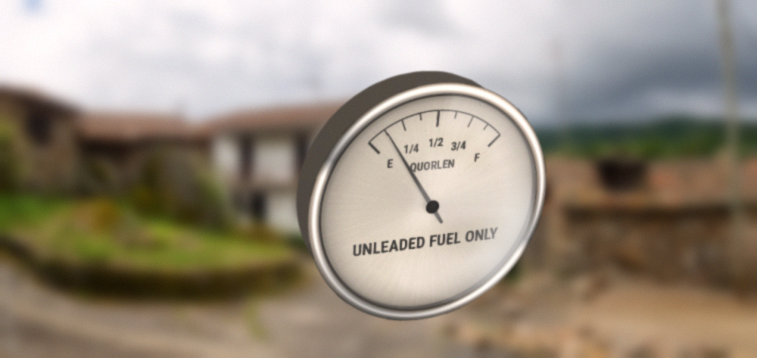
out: 0.125
